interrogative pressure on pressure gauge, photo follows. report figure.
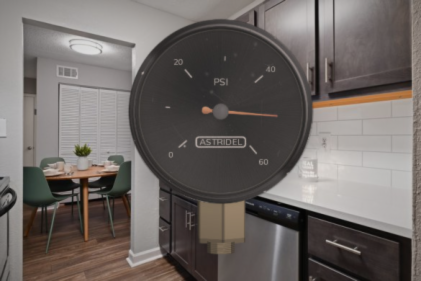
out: 50 psi
